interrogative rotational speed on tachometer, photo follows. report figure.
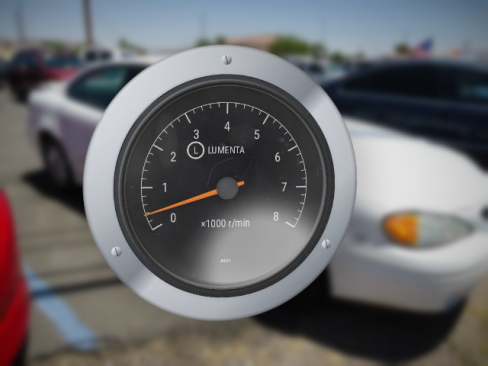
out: 400 rpm
